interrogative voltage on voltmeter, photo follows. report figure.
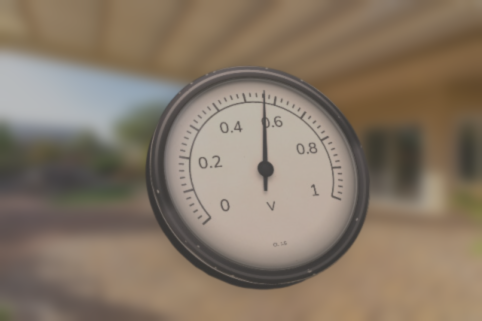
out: 0.56 V
